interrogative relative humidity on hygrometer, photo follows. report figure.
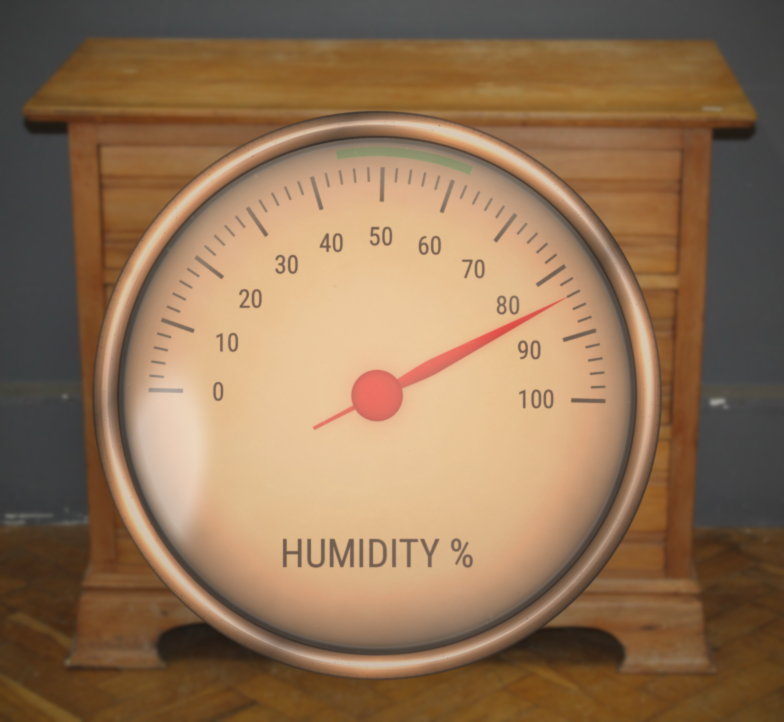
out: 84 %
